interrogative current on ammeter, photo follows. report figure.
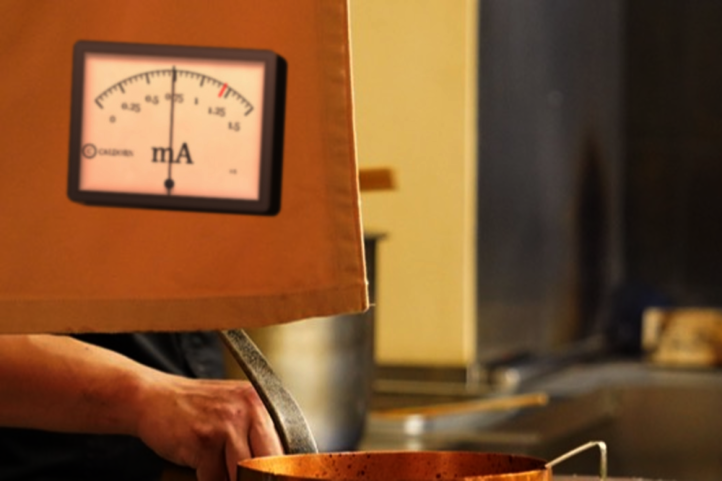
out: 0.75 mA
